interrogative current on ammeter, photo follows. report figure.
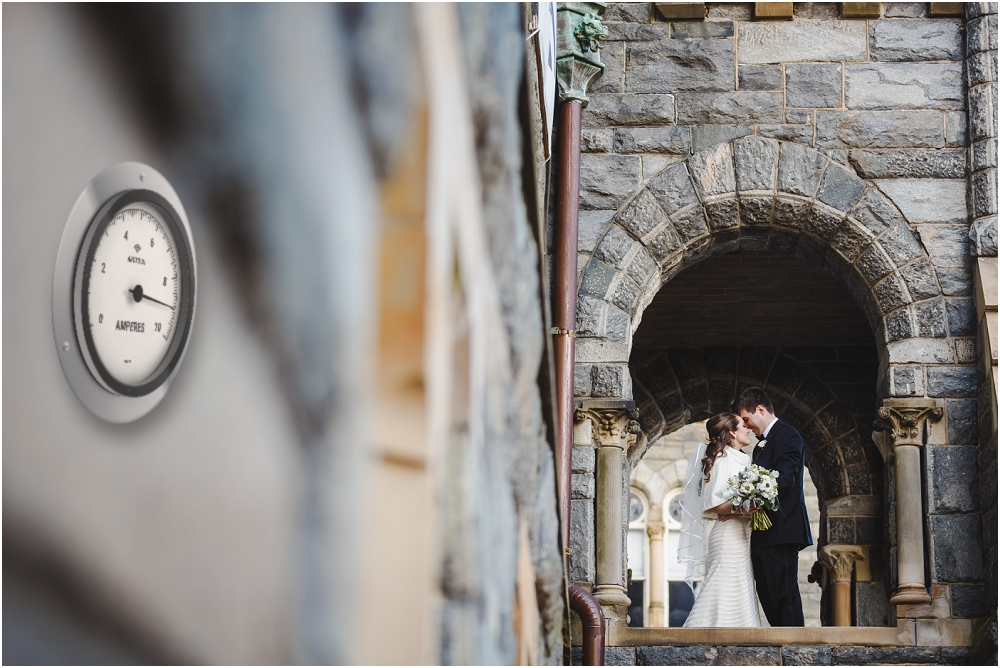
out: 9 A
